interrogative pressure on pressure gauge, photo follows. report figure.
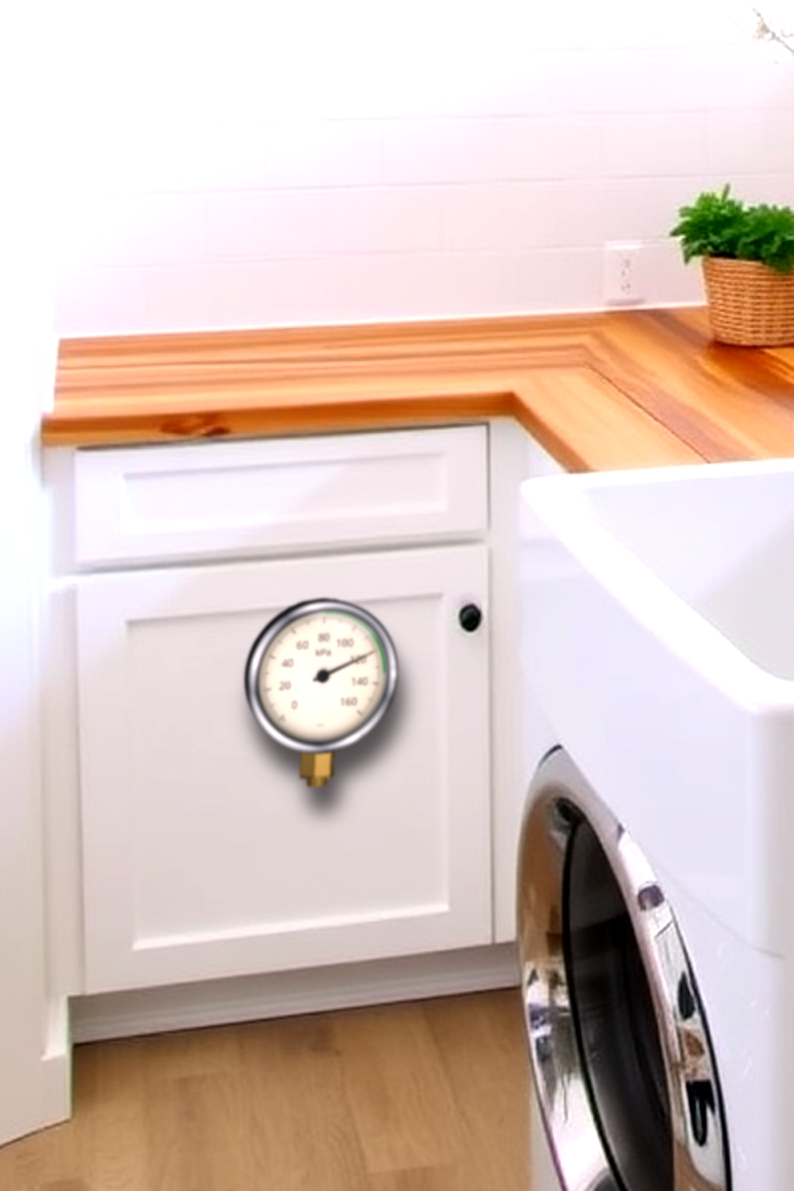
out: 120 kPa
